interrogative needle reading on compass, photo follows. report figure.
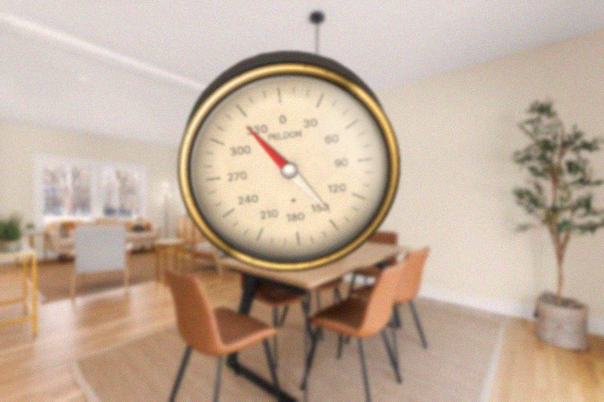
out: 325 °
